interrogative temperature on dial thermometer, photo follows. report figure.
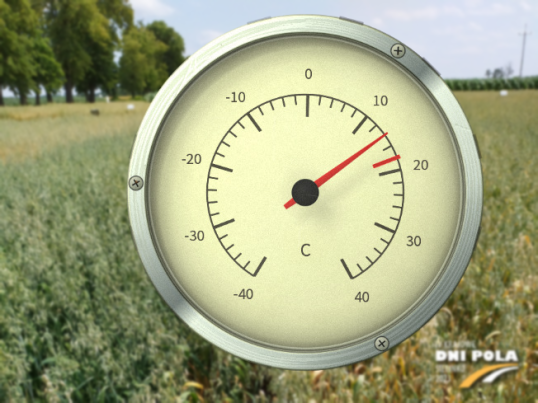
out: 14 °C
